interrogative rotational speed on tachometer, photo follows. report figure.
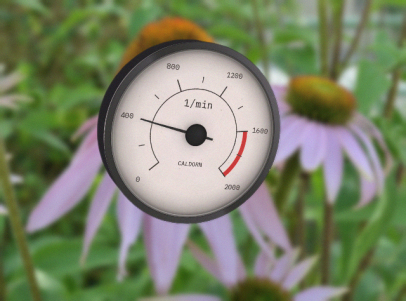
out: 400 rpm
